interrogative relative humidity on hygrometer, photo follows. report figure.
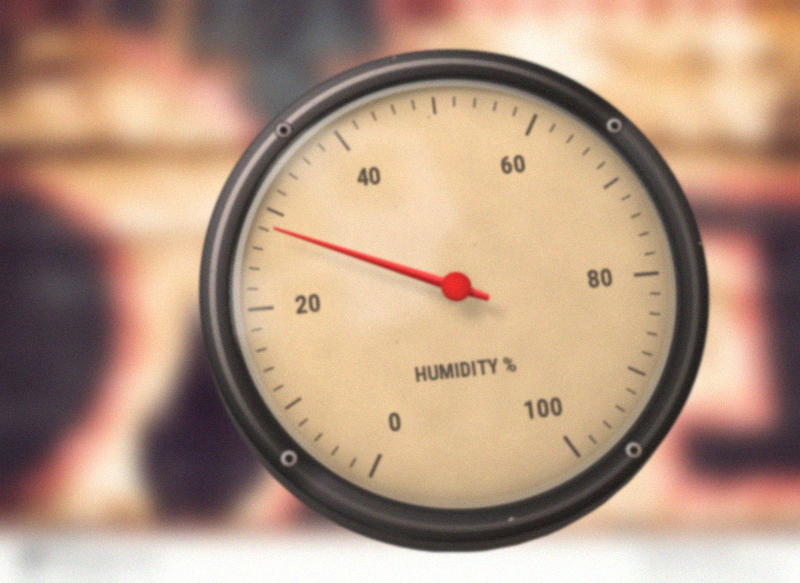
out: 28 %
